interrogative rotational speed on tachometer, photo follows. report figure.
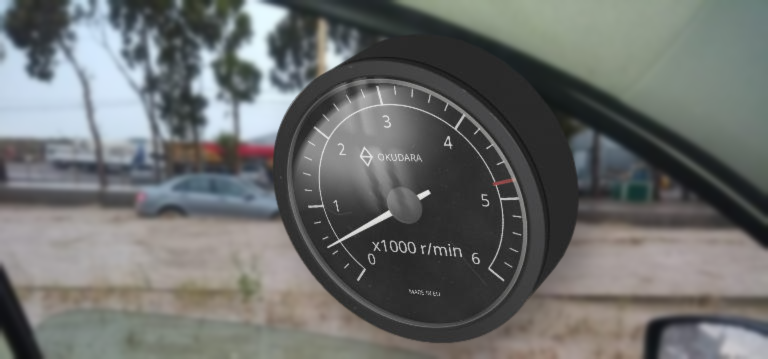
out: 500 rpm
